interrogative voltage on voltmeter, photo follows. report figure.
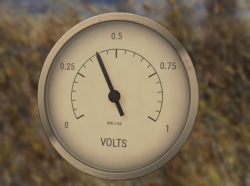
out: 0.4 V
